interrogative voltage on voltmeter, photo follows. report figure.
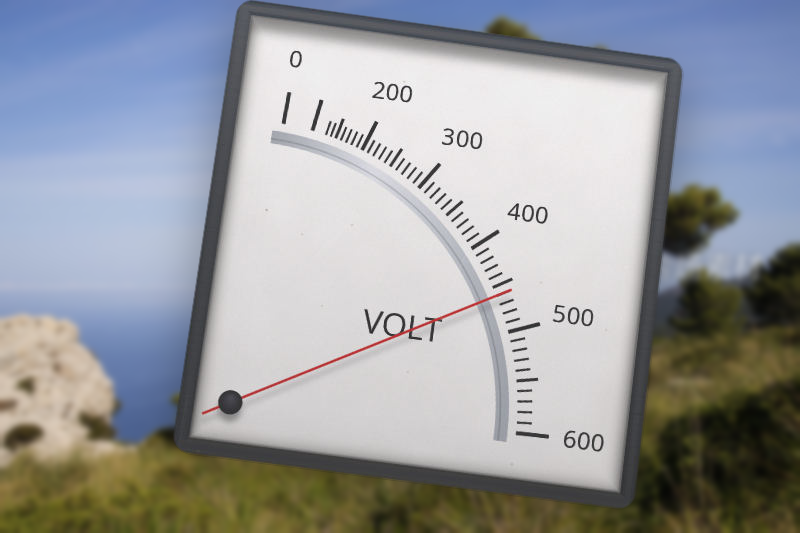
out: 460 V
